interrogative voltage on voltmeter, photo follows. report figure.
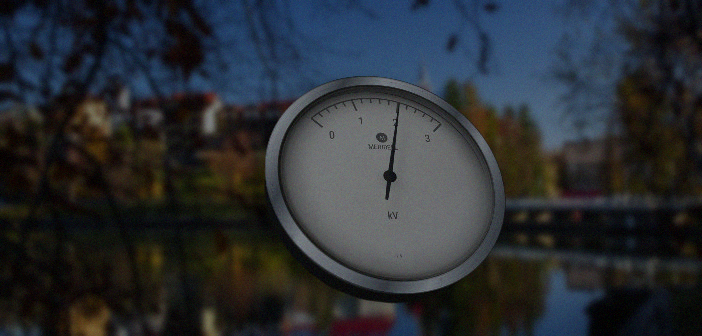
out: 2 kV
